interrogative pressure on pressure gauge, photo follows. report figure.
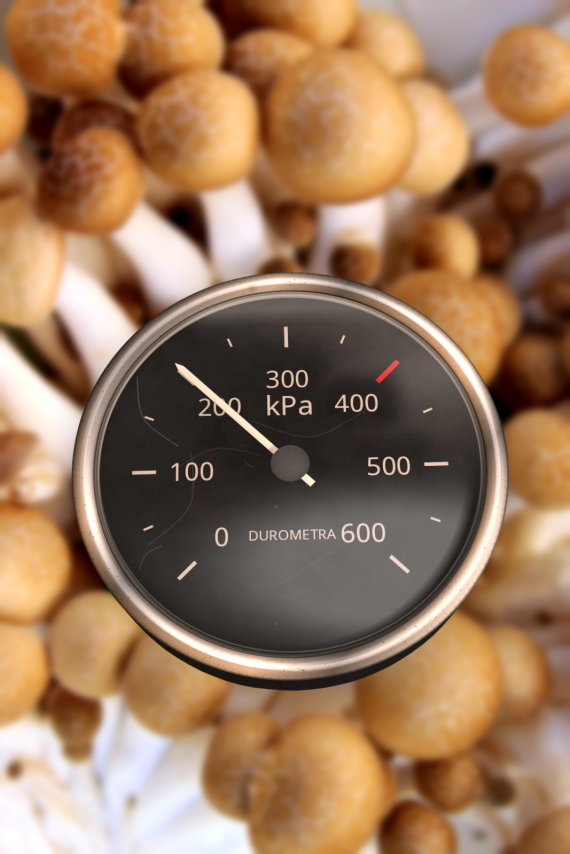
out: 200 kPa
